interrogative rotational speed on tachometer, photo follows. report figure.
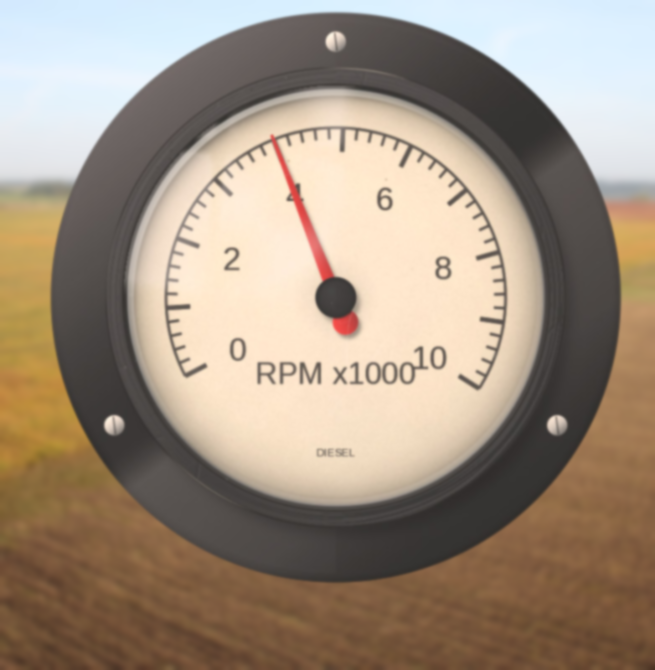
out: 4000 rpm
